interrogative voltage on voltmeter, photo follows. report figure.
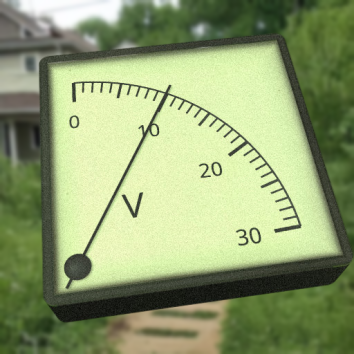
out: 10 V
